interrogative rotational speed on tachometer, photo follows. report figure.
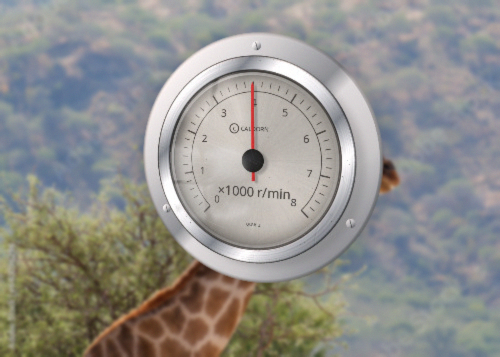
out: 4000 rpm
